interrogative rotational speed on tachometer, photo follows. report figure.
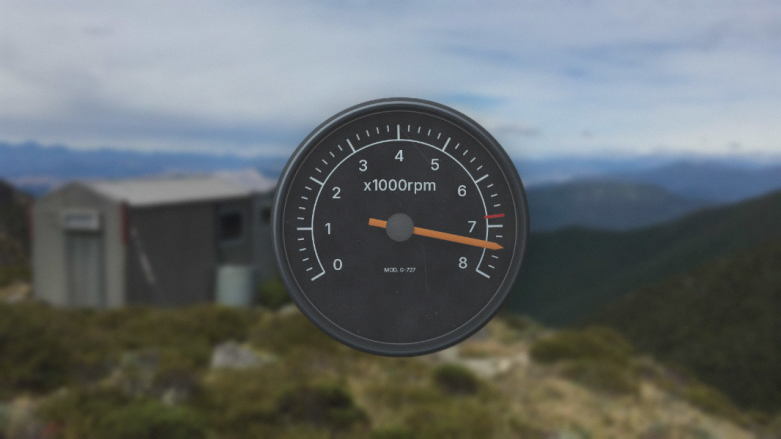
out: 7400 rpm
